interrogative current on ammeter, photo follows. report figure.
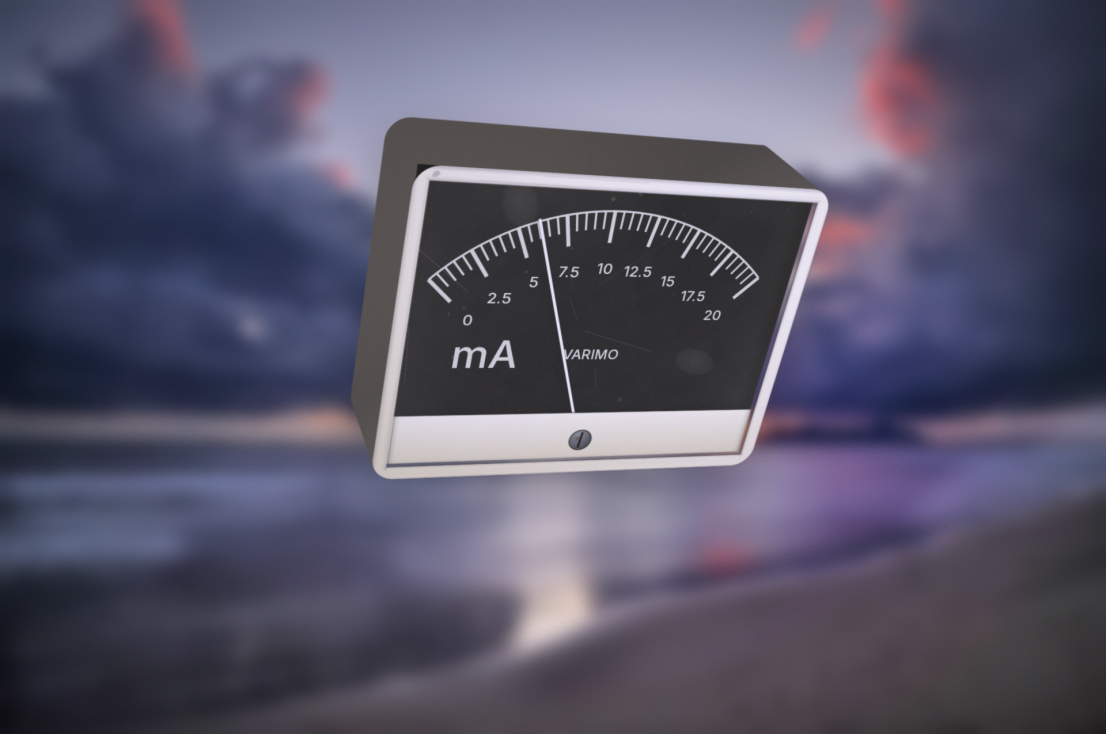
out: 6 mA
